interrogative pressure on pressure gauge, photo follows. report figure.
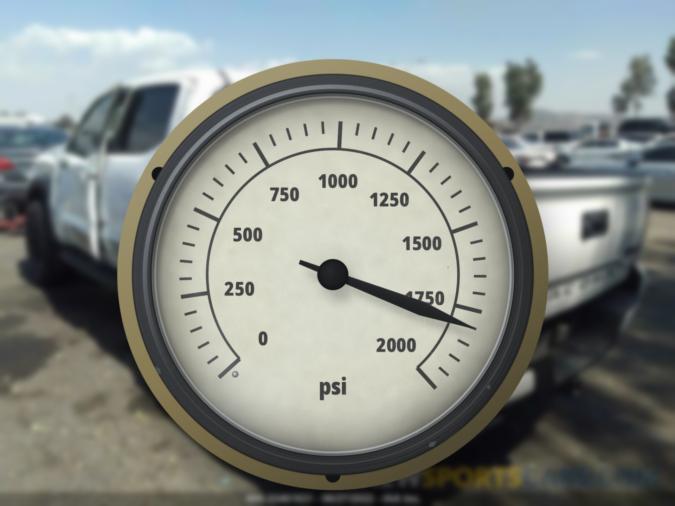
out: 1800 psi
